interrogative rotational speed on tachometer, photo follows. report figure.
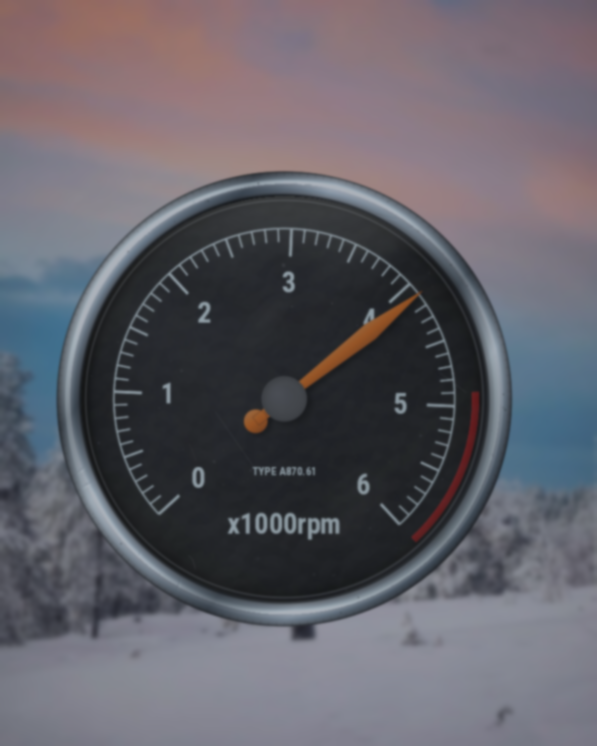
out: 4100 rpm
